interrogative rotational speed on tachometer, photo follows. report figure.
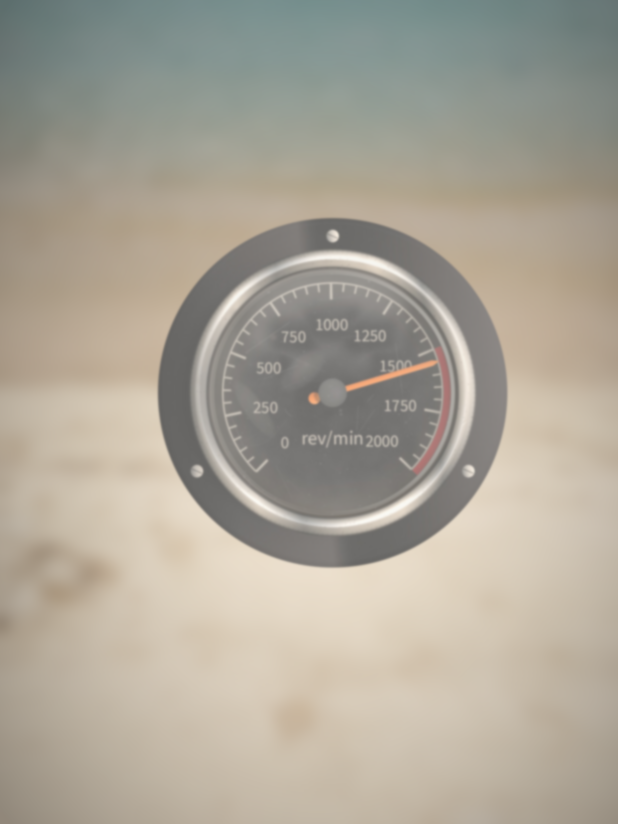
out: 1550 rpm
